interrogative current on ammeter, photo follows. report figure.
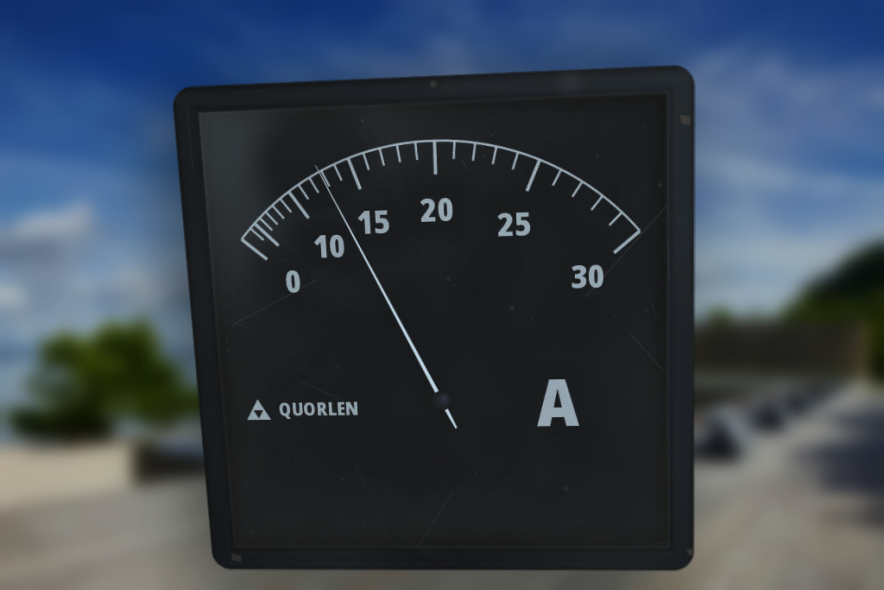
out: 13 A
